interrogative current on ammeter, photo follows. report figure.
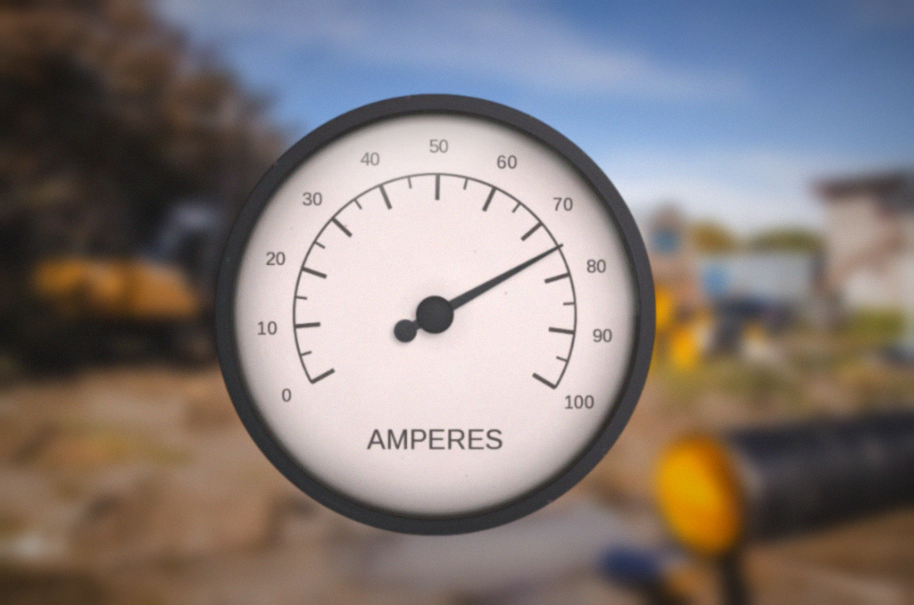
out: 75 A
